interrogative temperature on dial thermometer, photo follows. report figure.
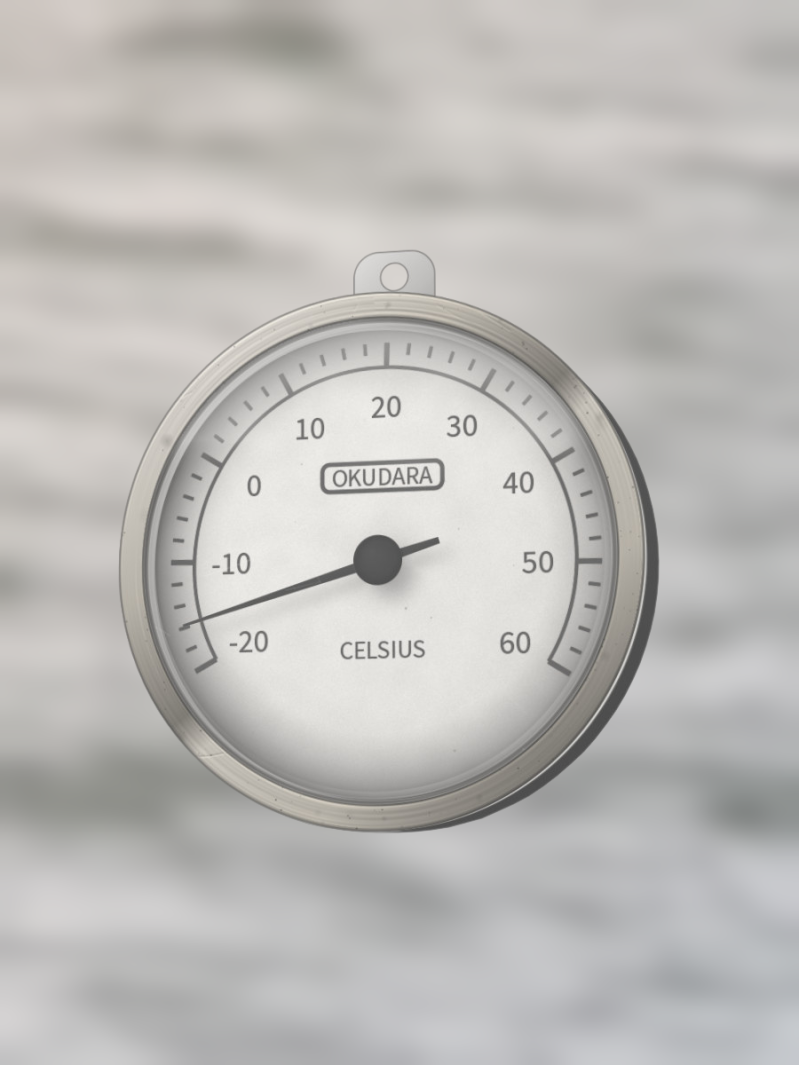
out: -16 °C
